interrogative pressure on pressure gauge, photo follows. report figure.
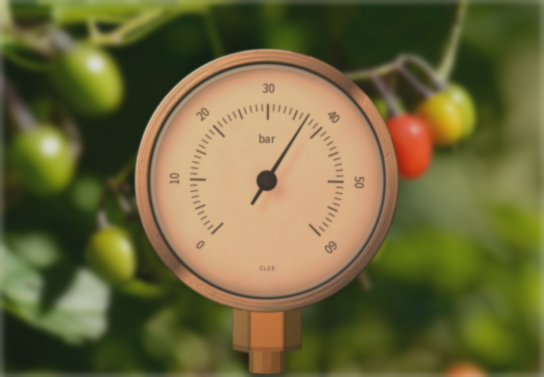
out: 37 bar
